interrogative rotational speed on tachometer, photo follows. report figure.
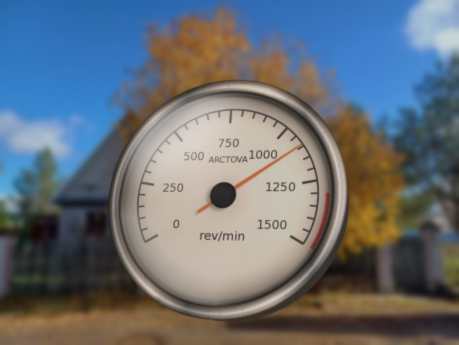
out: 1100 rpm
